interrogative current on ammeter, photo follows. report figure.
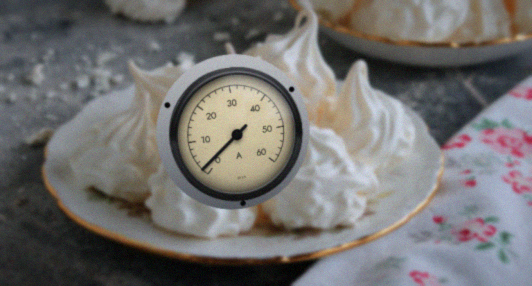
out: 2 A
